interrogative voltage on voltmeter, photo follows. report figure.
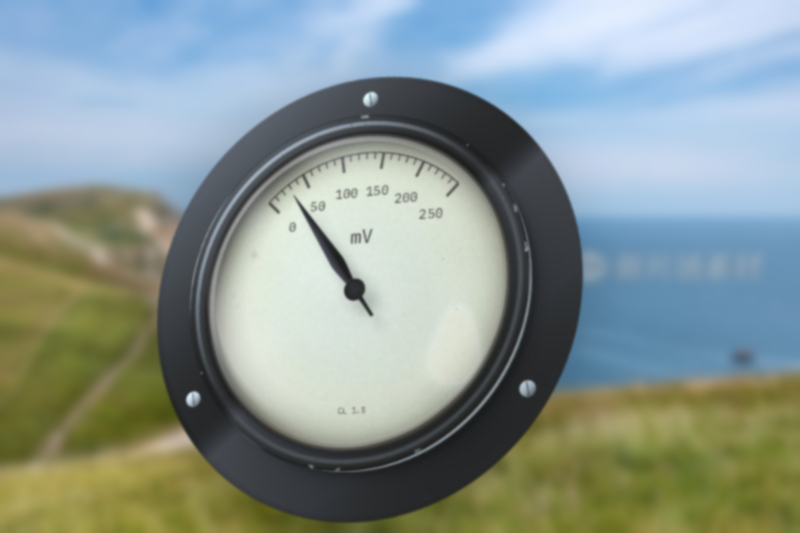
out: 30 mV
